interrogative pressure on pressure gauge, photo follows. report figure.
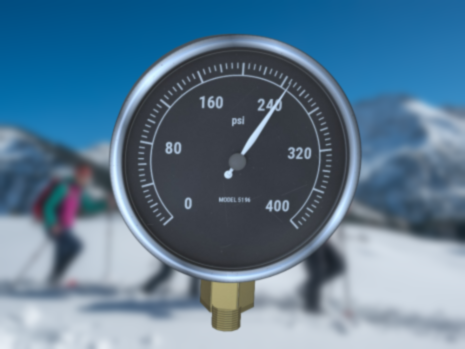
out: 245 psi
